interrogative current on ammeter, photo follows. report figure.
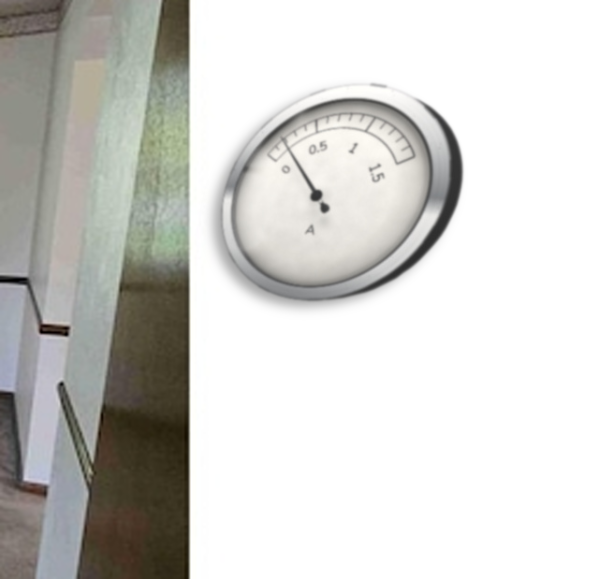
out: 0.2 A
